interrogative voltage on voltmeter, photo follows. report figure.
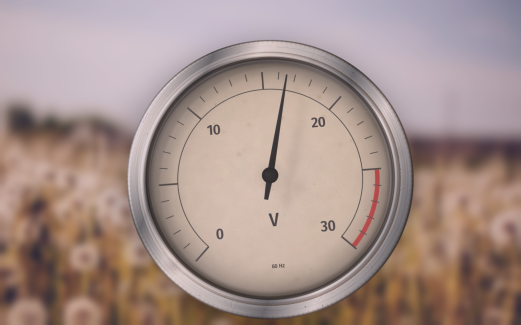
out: 16.5 V
